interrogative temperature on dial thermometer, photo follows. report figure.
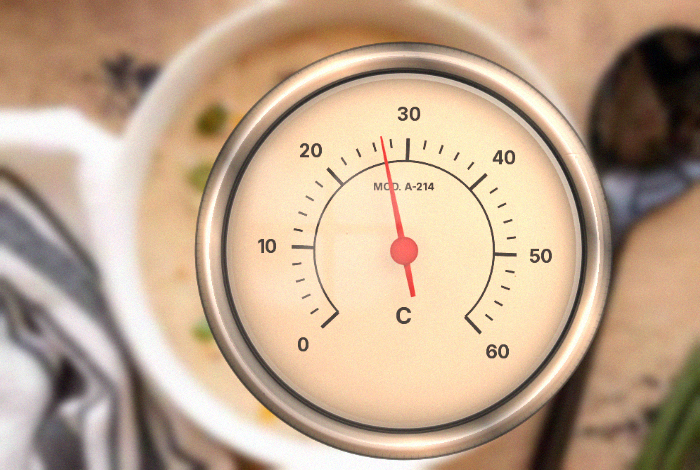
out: 27 °C
